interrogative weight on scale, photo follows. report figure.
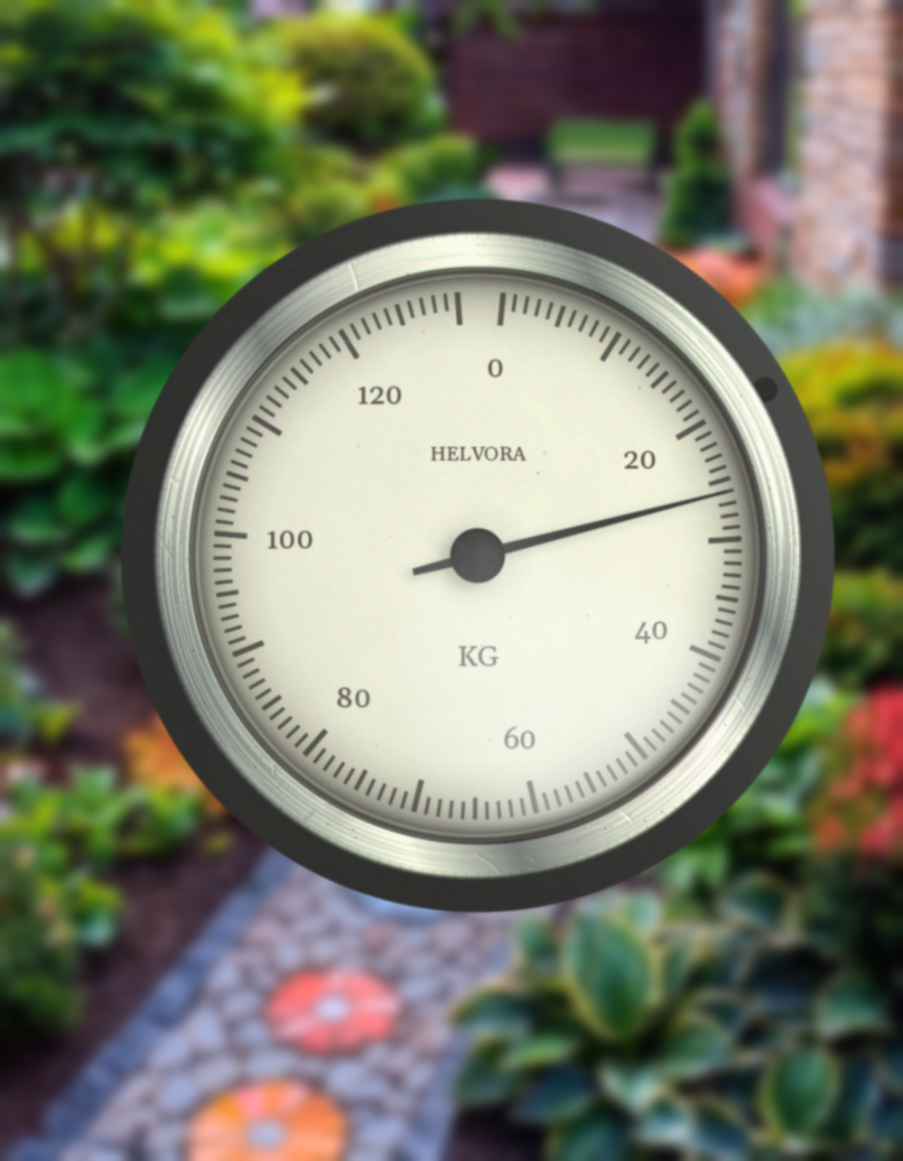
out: 26 kg
